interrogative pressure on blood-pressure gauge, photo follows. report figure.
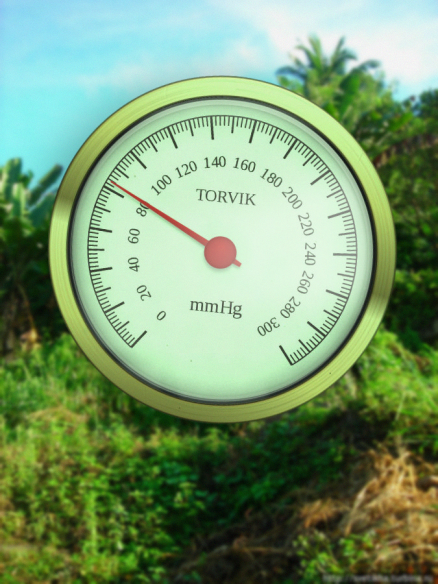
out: 84 mmHg
